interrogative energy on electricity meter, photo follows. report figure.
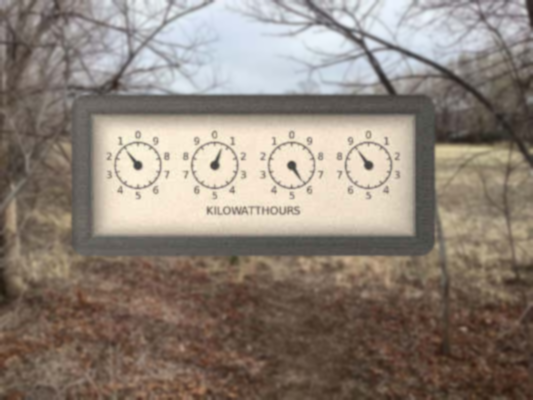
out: 1059 kWh
